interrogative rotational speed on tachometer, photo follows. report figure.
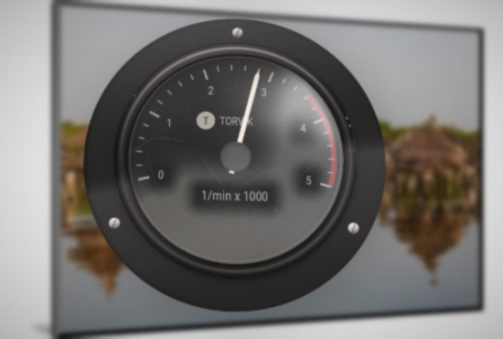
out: 2800 rpm
